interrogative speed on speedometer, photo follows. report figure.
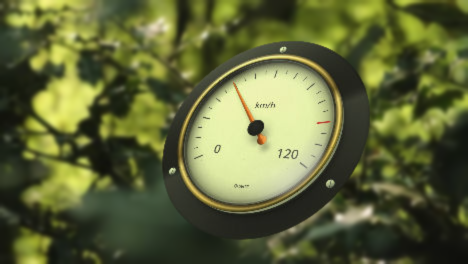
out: 40 km/h
